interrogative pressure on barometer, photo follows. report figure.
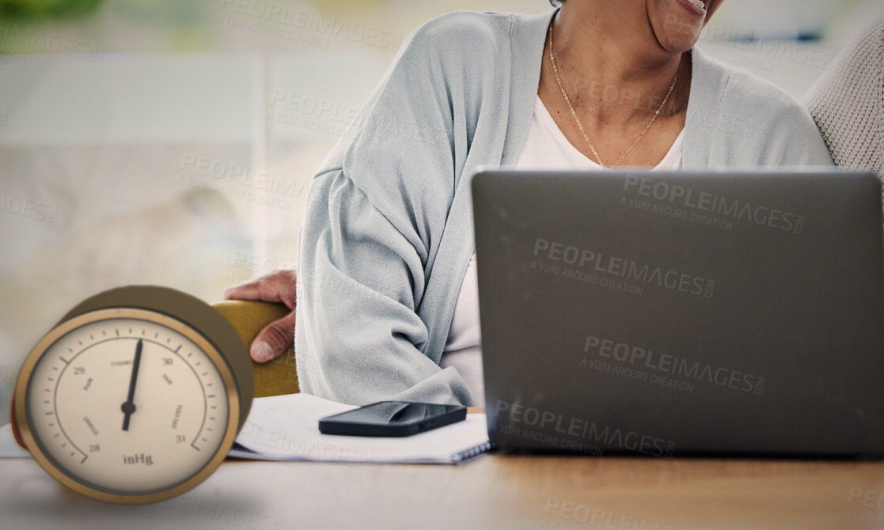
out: 29.7 inHg
